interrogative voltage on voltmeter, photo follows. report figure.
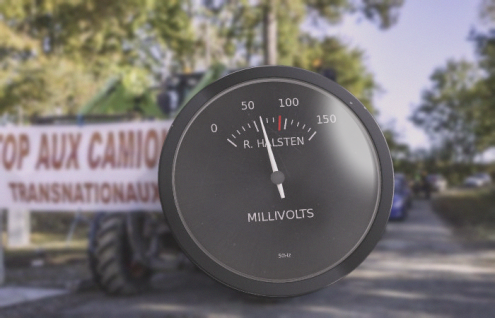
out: 60 mV
